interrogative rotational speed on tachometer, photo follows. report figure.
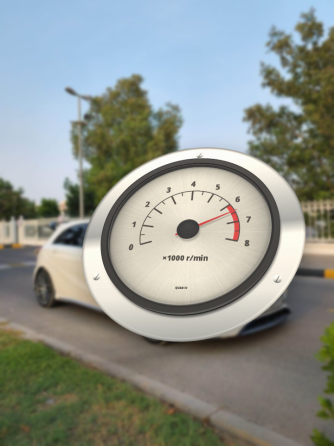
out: 6500 rpm
